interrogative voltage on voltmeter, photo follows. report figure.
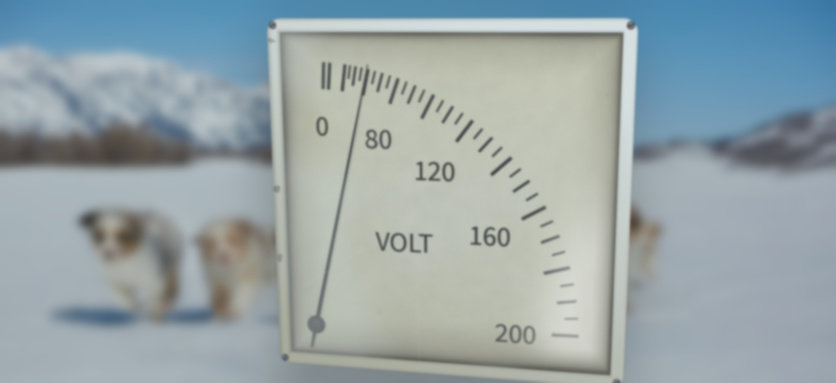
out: 60 V
